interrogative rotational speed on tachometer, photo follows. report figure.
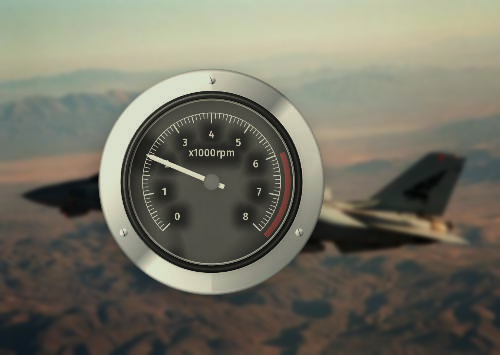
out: 2000 rpm
